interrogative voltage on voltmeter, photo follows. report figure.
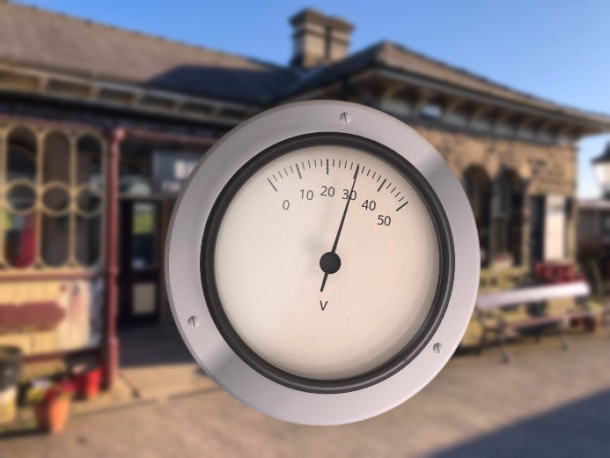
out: 30 V
